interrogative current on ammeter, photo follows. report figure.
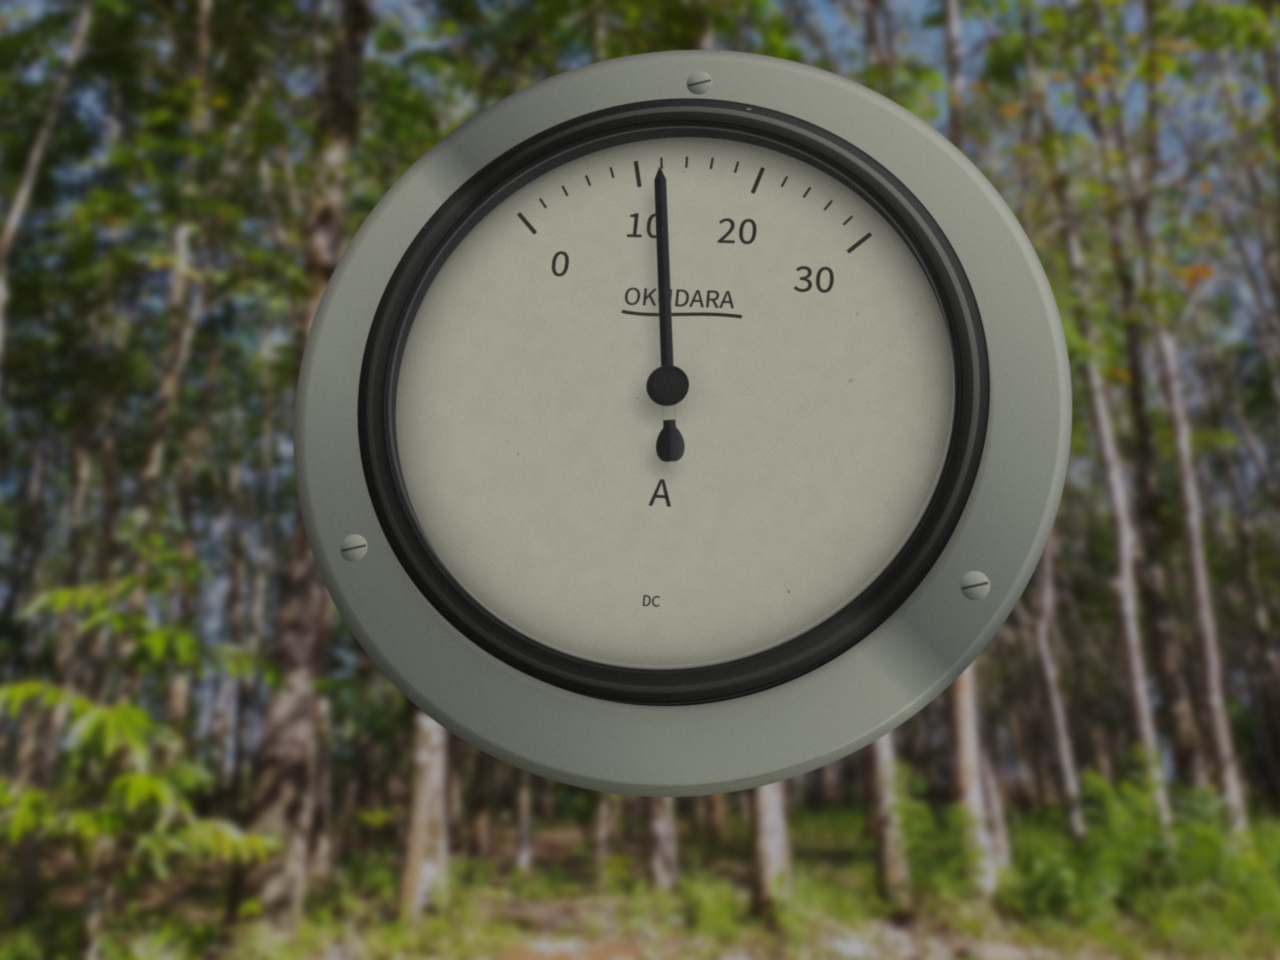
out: 12 A
